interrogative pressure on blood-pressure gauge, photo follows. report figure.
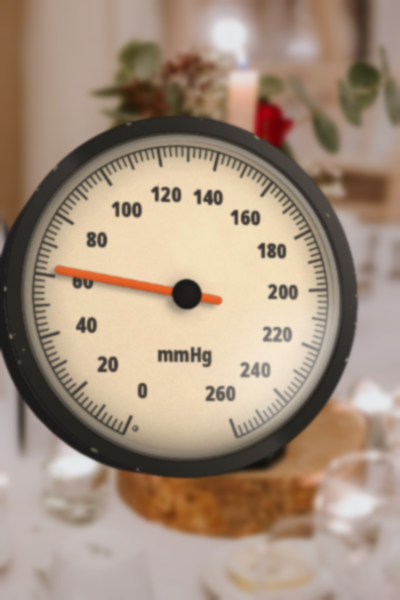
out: 62 mmHg
